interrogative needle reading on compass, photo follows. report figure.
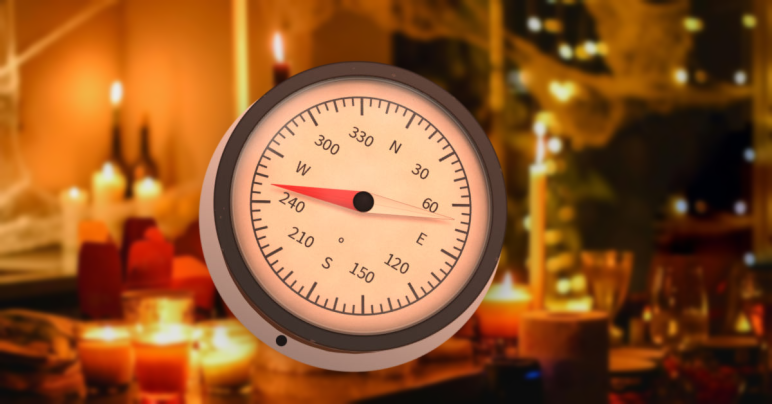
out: 250 °
